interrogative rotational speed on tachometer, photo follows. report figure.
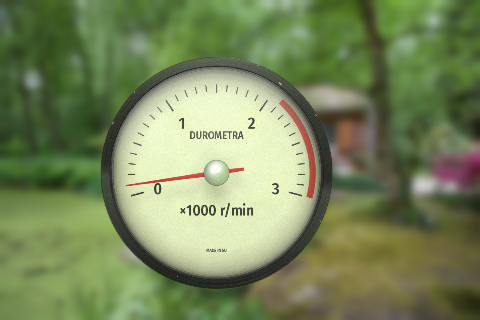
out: 100 rpm
